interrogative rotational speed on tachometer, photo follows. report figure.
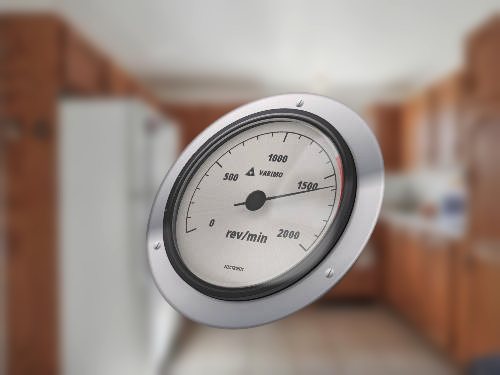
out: 1600 rpm
